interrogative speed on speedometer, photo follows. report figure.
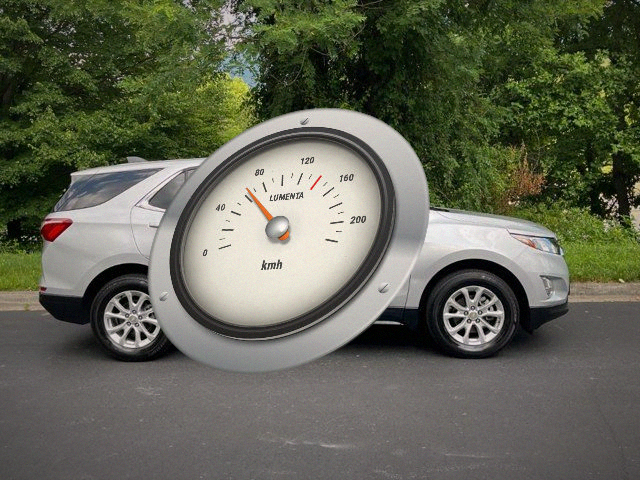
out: 65 km/h
